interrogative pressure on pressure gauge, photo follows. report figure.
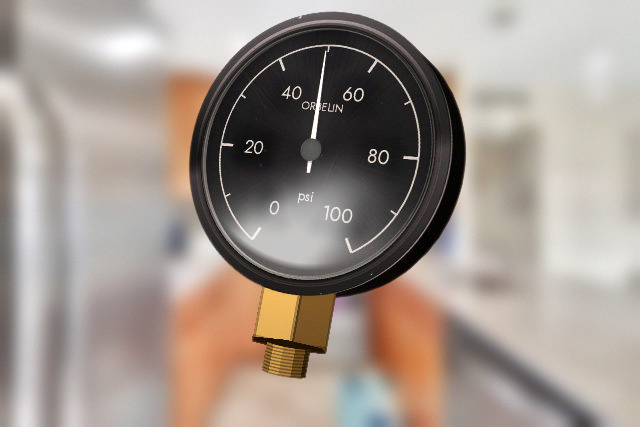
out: 50 psi
